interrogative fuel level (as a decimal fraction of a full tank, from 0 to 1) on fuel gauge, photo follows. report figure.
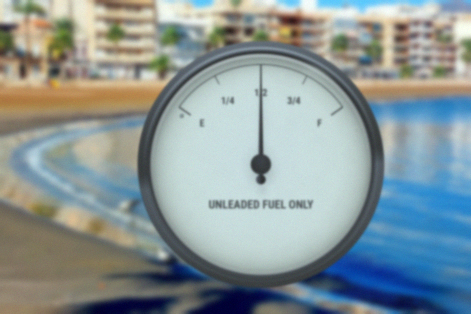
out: 0.5
